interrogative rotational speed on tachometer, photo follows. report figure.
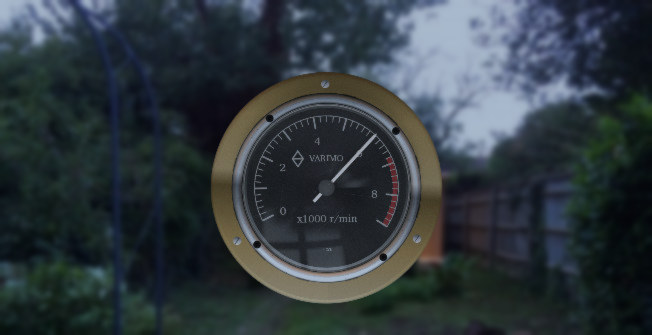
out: 6000 rpm
